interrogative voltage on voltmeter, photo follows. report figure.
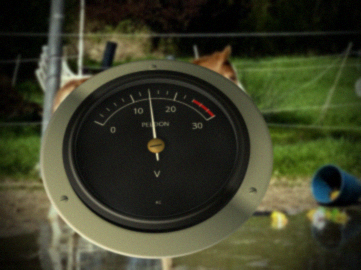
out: 14 V
